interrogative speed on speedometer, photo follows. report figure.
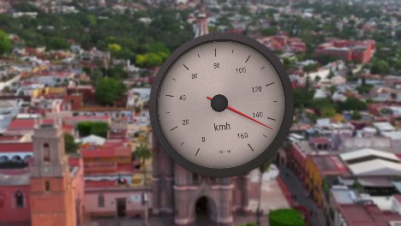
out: 145 km/h
